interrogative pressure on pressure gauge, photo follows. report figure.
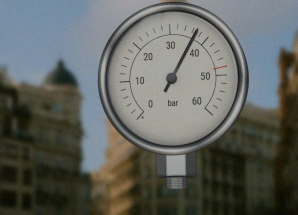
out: 37 bar
